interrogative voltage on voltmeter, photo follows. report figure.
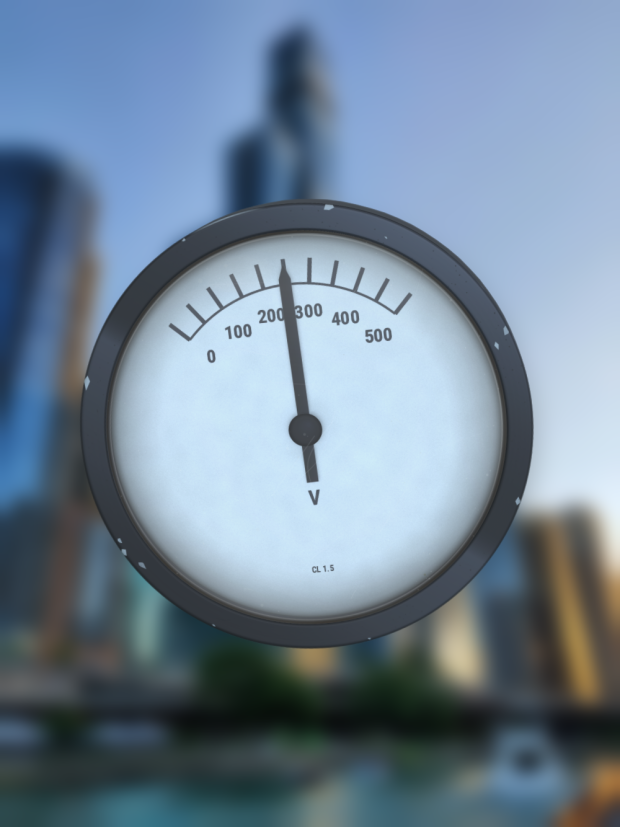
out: 250 V
